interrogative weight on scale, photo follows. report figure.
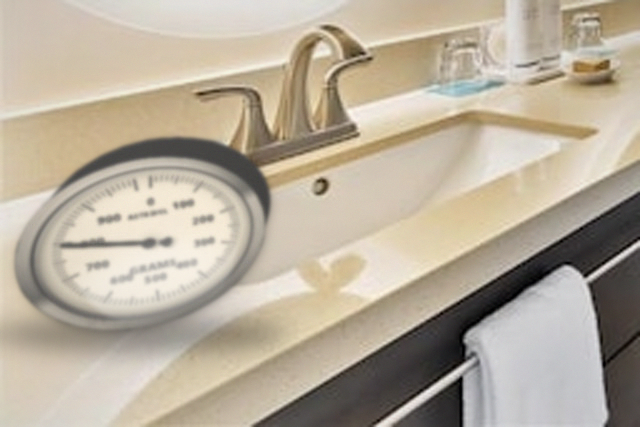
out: 800 g
